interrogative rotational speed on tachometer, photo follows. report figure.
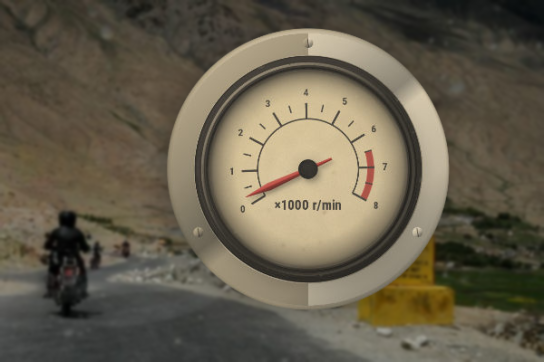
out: 250 rpm
